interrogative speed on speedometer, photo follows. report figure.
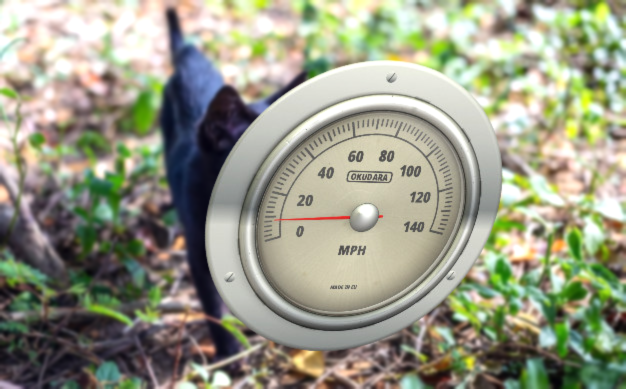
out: 10 mph
